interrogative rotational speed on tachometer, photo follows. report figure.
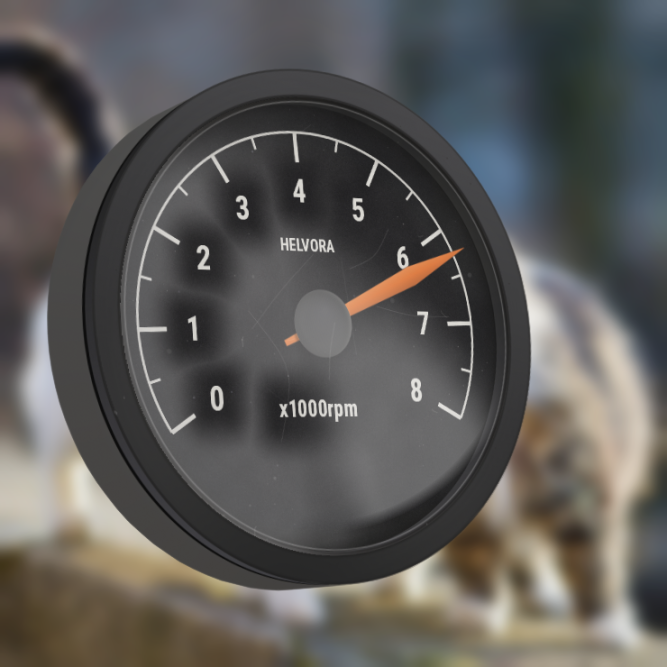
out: 6250 rpm
